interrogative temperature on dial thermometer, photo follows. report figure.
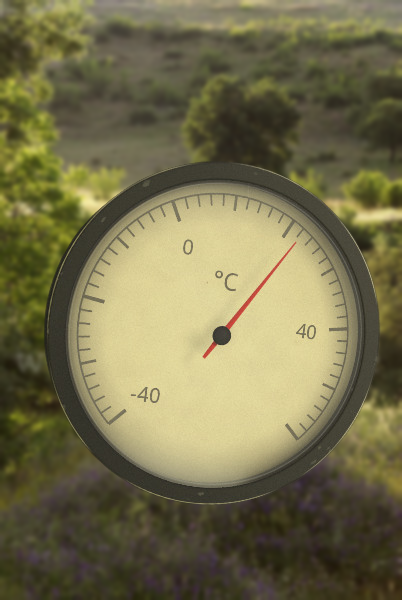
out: 22 °C
